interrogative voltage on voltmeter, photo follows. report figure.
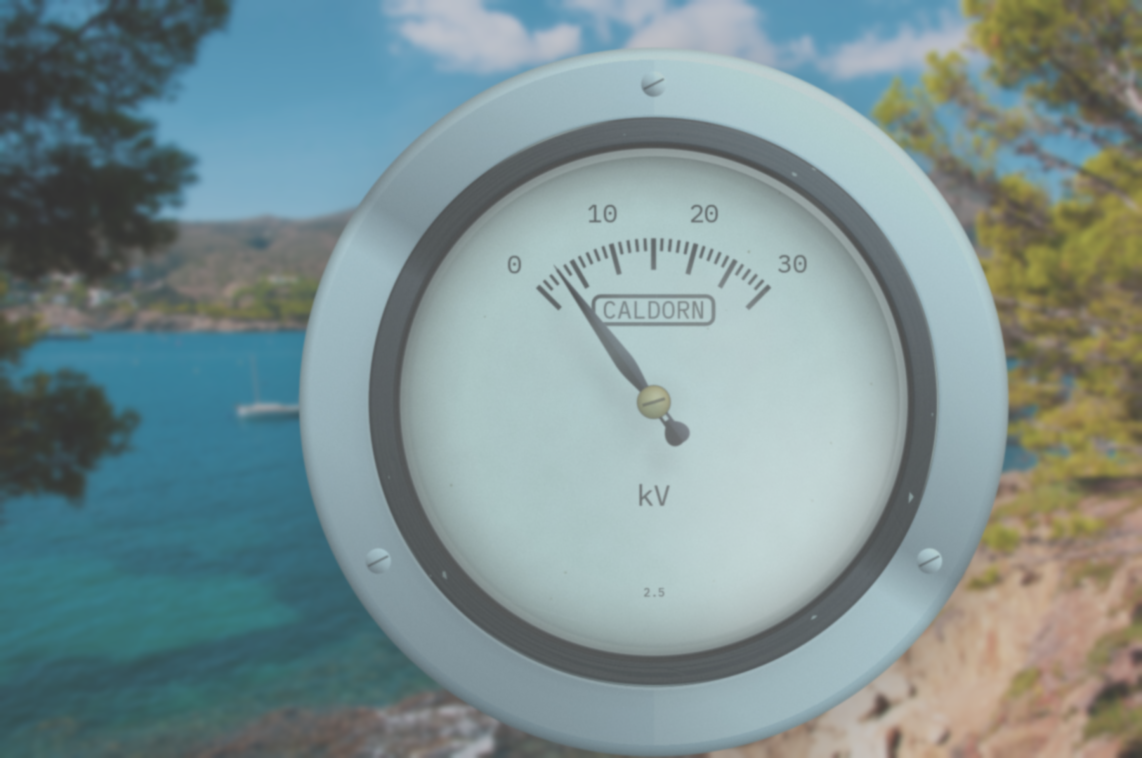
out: 3 kV
